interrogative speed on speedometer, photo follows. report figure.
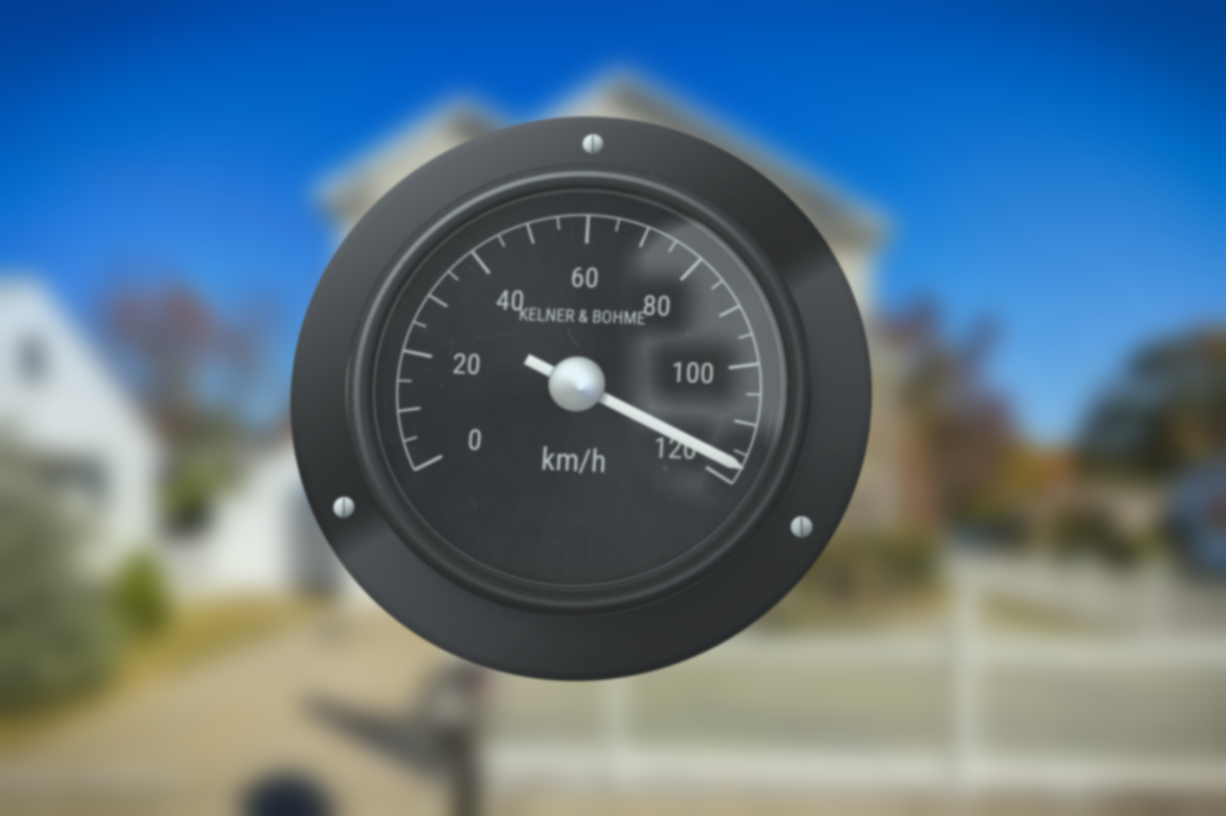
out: 117.5 km/h
